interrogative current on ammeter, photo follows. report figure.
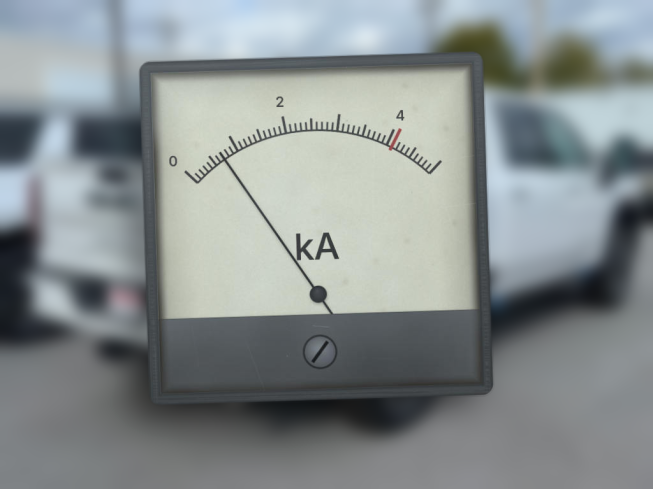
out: 0.7 kA
